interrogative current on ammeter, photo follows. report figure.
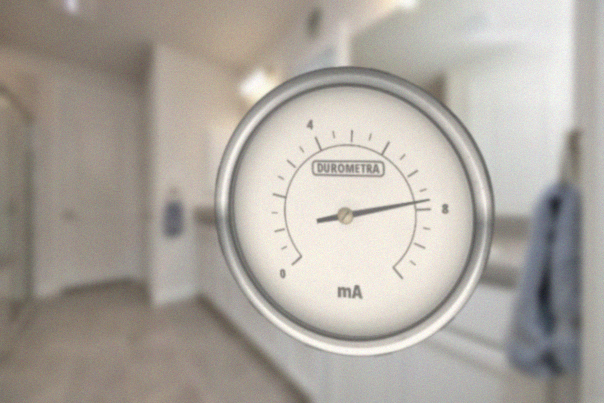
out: 7.75 mA
